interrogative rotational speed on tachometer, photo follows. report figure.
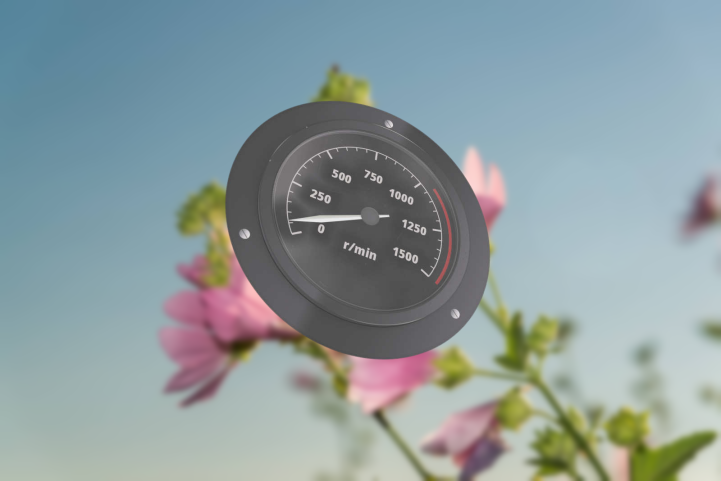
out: 50 rpm
